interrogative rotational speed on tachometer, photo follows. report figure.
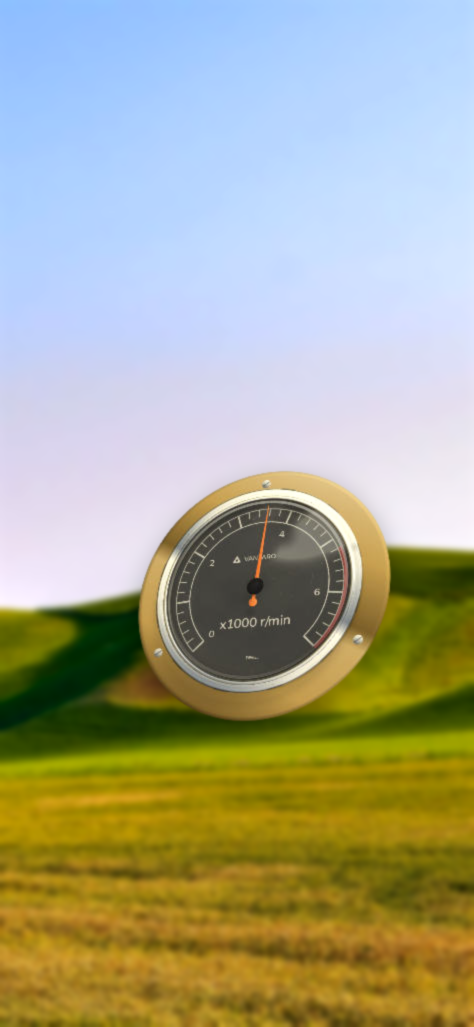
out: 3600 rpm
